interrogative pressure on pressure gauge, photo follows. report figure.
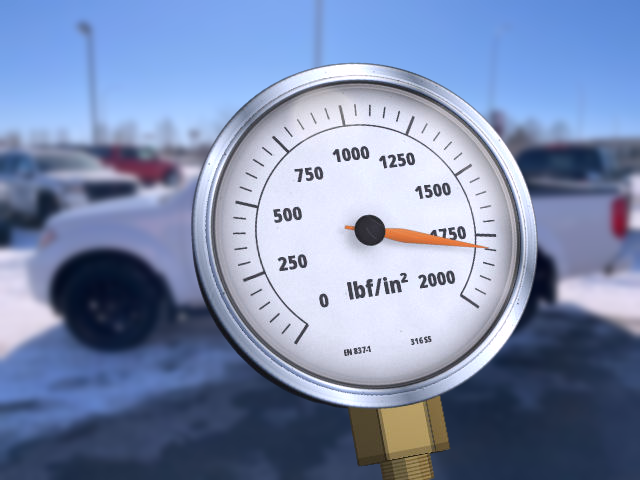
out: 1800 psi
